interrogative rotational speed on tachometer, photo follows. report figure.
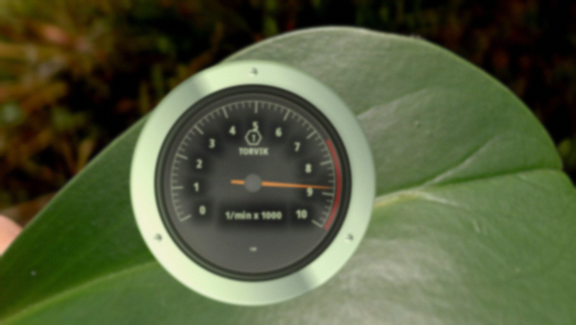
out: 8800 rpm
